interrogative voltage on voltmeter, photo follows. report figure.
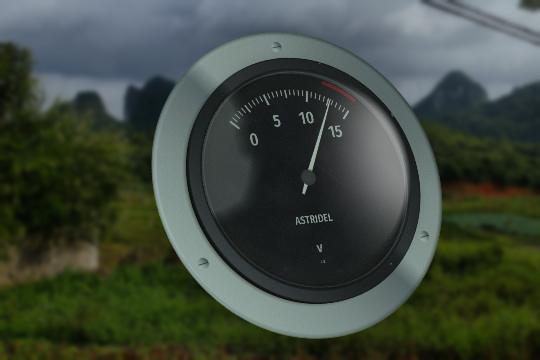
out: 12.5 V
